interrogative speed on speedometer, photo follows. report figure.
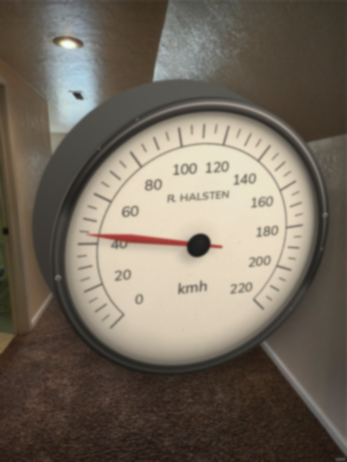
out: 45 km/h
